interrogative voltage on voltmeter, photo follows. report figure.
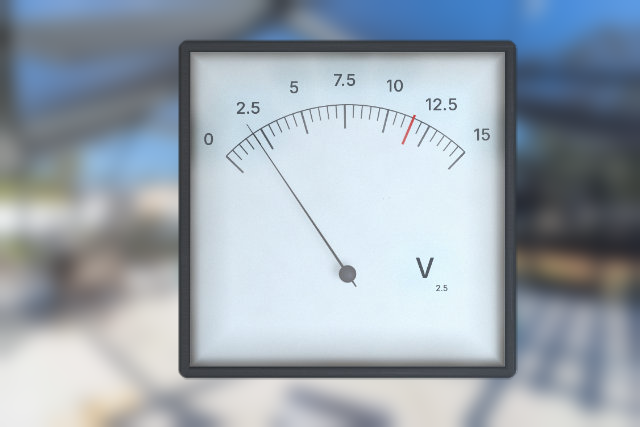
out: 2 V
